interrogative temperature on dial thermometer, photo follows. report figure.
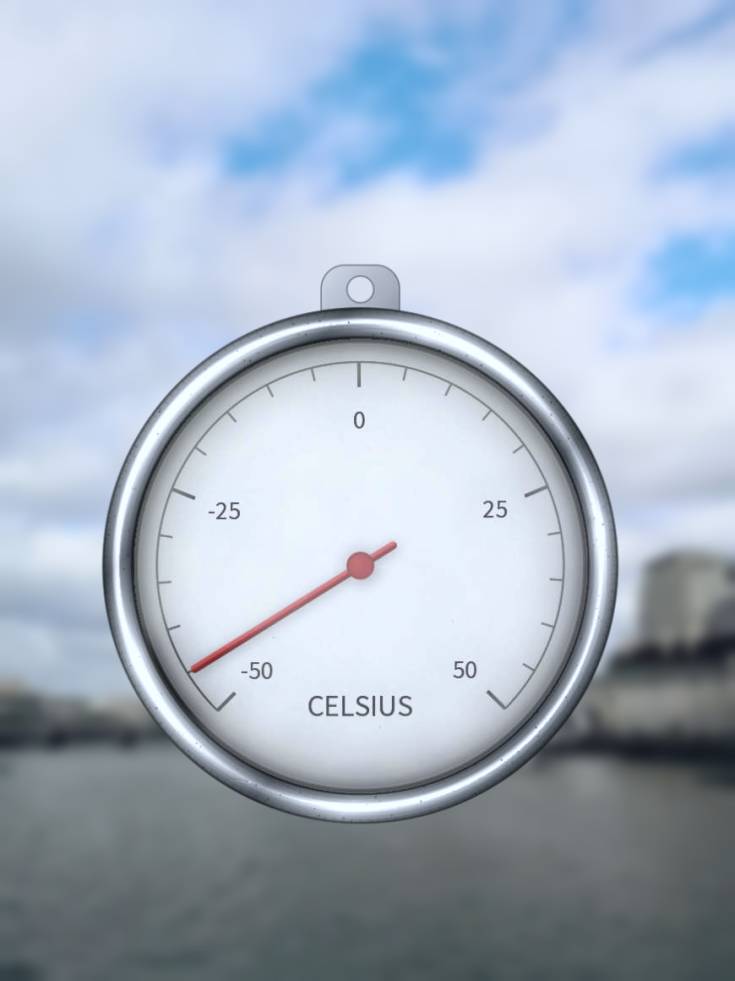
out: -45 °C
